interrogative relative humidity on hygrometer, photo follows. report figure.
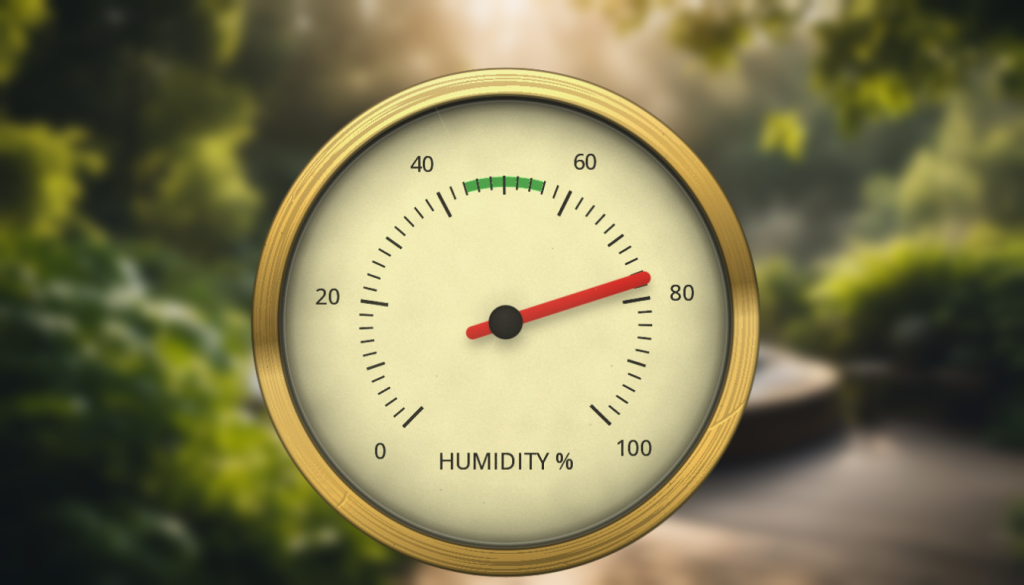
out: 77 %
